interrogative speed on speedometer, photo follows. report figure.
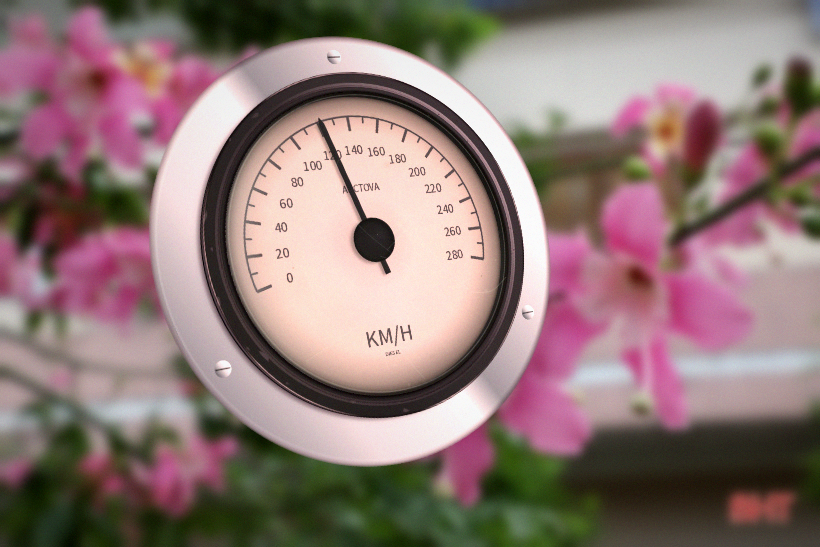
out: 120 km/h
